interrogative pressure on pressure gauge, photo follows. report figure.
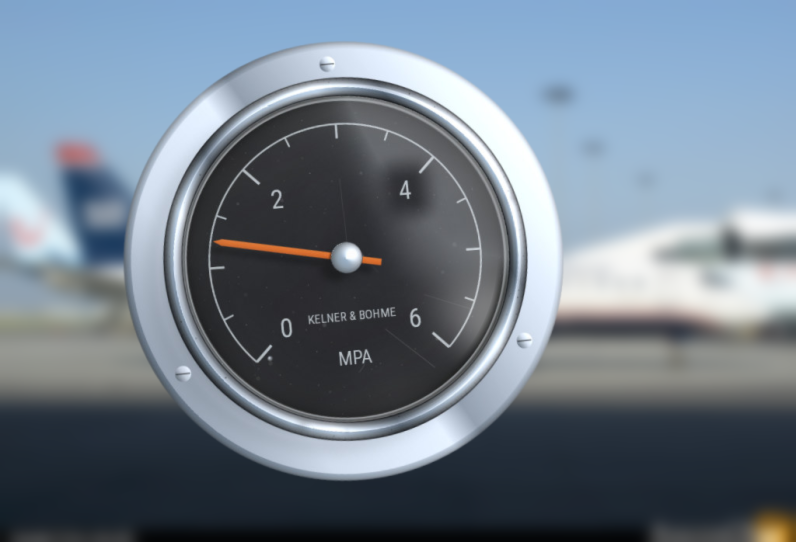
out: 1.25 MPa
